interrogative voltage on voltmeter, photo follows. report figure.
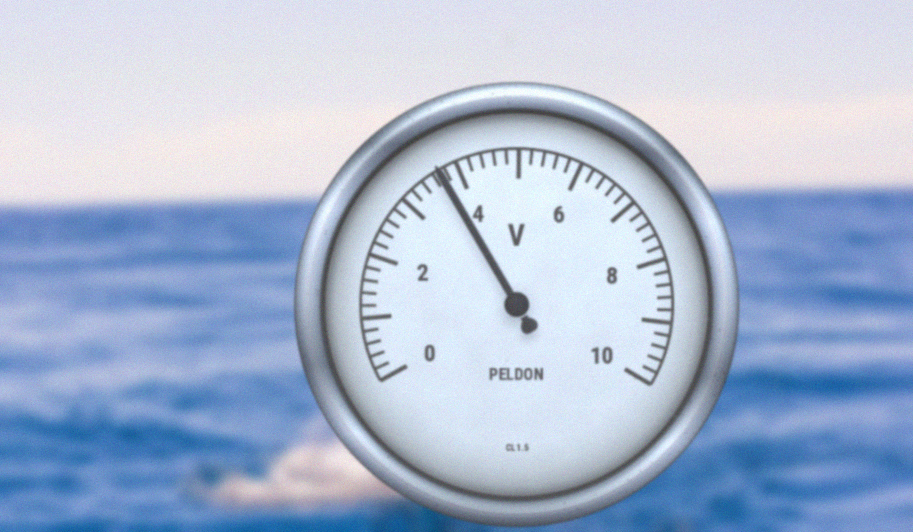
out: 3.7 V
